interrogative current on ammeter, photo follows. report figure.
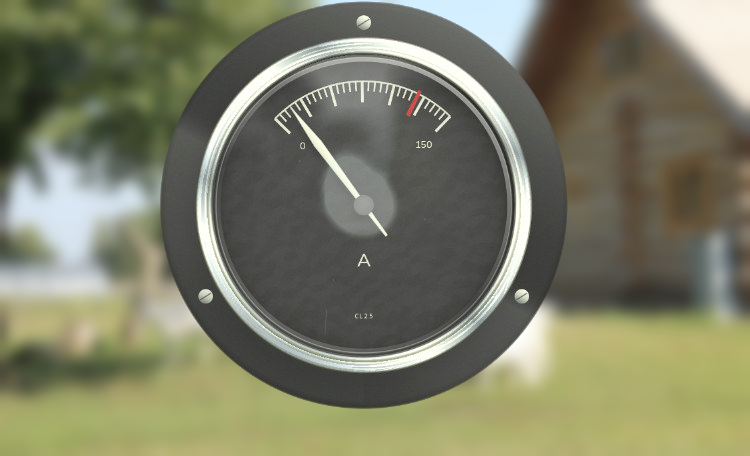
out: 15 A
